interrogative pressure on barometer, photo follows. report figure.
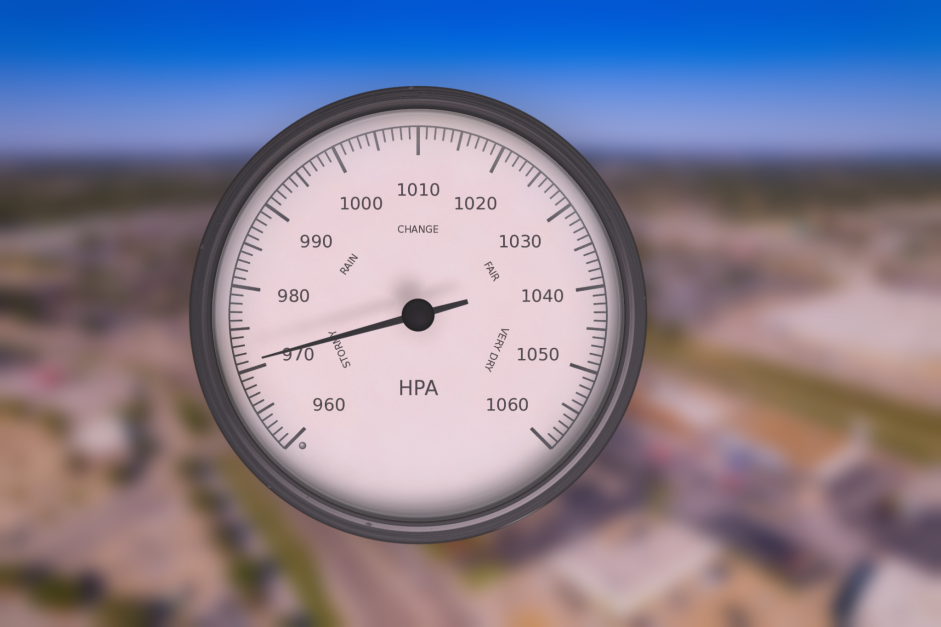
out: 971 hPa
